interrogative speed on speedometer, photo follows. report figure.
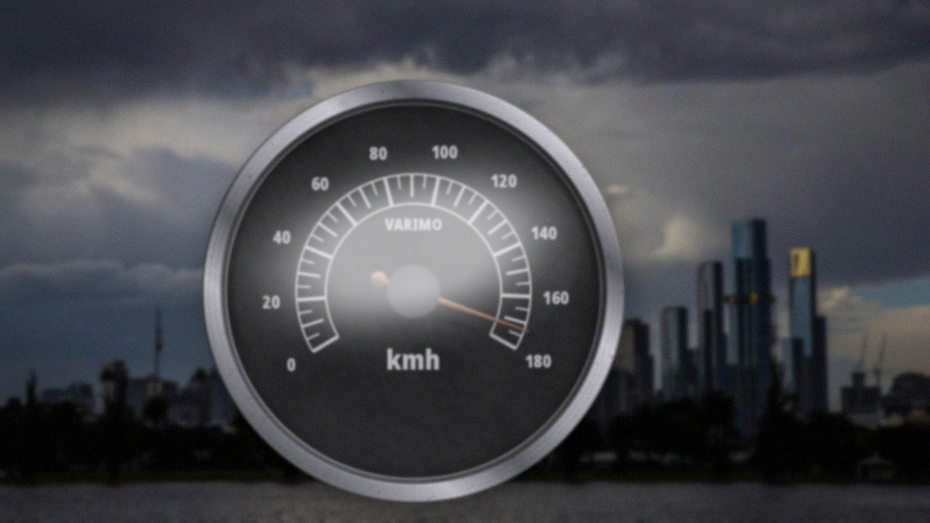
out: 172.5 km/h
